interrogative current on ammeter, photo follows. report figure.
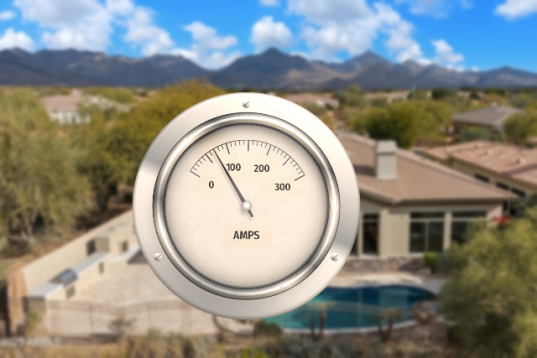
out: 70 A
